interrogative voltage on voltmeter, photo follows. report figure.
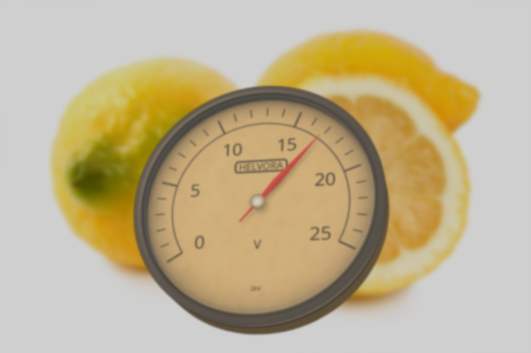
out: 17 V
